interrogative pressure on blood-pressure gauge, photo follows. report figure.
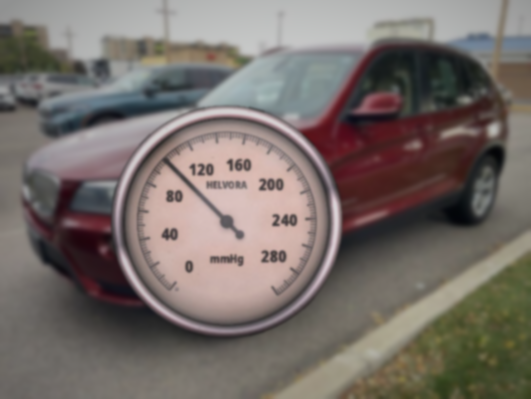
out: 100 mmHg
